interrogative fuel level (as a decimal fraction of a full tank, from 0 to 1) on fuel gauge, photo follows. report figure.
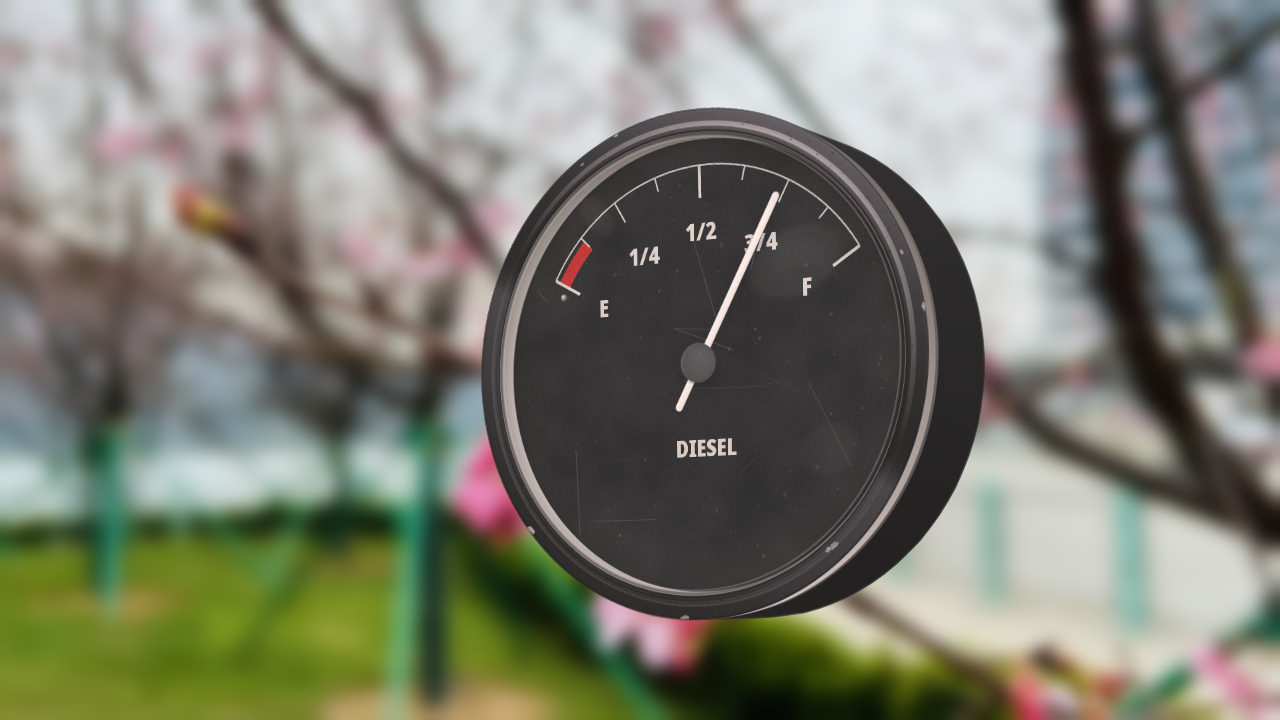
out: 0.75
